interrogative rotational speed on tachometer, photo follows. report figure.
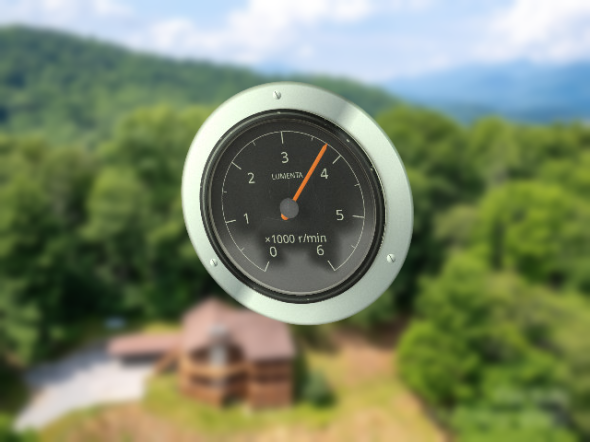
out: 3750 rpm
